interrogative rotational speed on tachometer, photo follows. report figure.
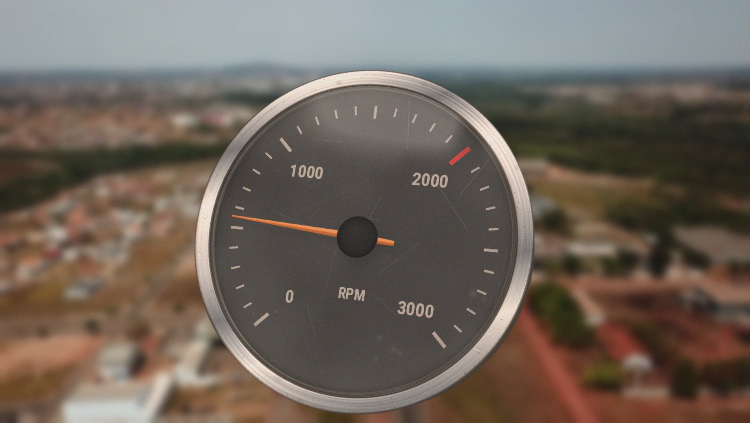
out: 550 rpm
